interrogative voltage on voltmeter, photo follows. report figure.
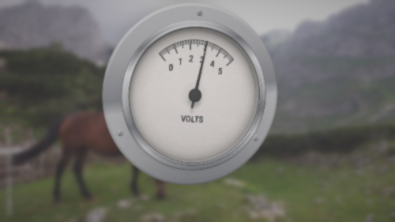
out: 3 V
